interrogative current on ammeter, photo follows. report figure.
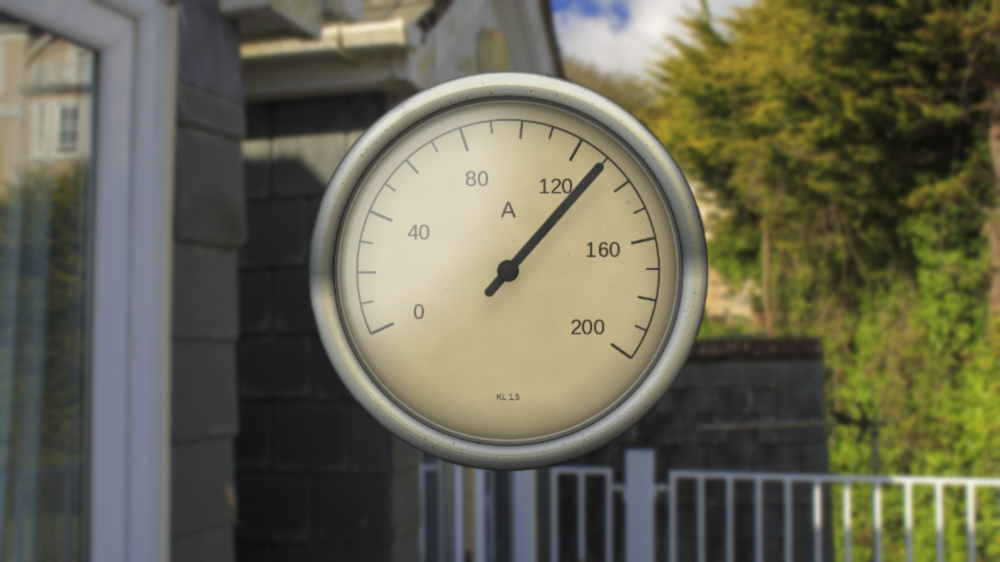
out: 130 A
